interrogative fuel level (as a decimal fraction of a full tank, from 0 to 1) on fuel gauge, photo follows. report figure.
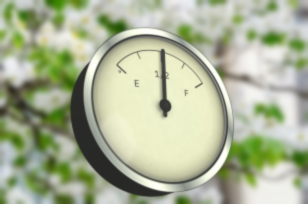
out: 0.5
